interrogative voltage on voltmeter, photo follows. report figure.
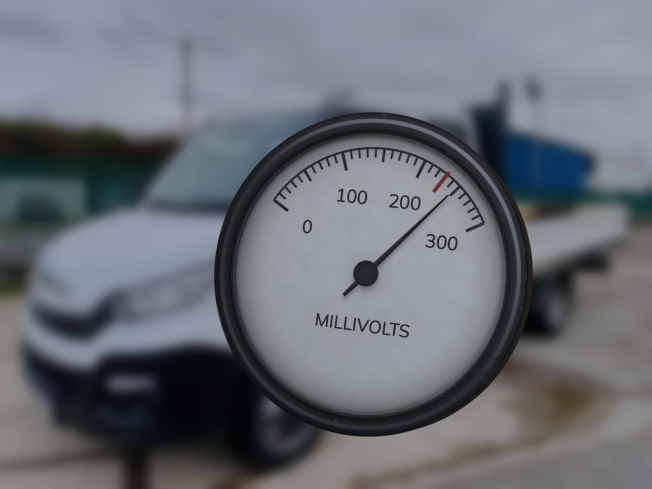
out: 250 mV
